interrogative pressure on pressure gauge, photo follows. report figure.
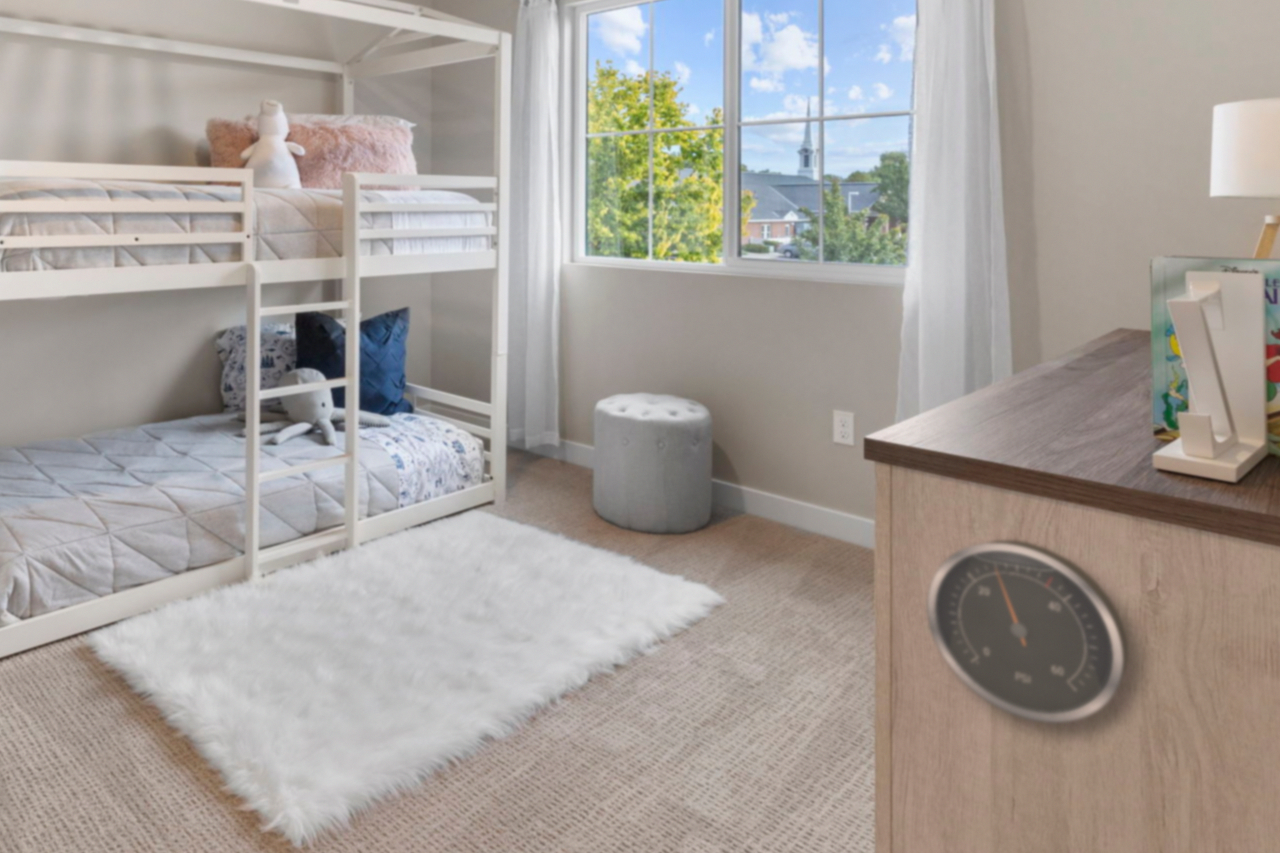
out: 26 psi
